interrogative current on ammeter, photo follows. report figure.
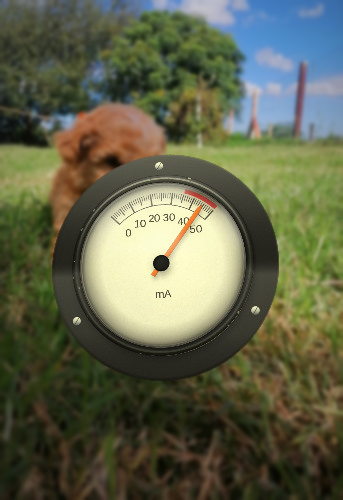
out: 45 mA
